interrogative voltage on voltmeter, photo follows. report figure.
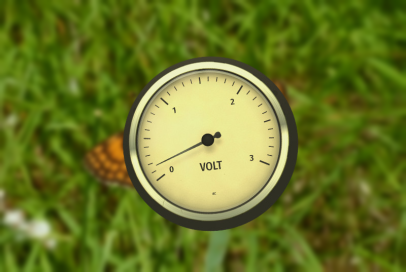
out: 0.15 V
